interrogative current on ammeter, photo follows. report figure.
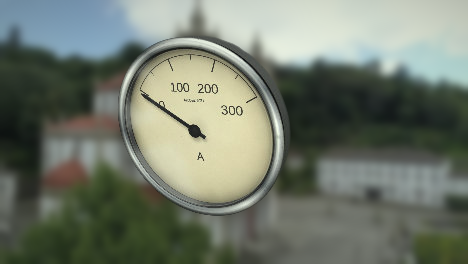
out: 0 A
